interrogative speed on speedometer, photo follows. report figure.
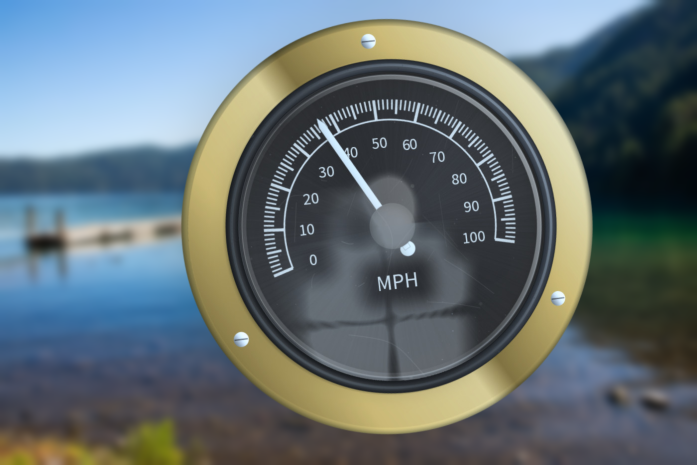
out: 37 mph
